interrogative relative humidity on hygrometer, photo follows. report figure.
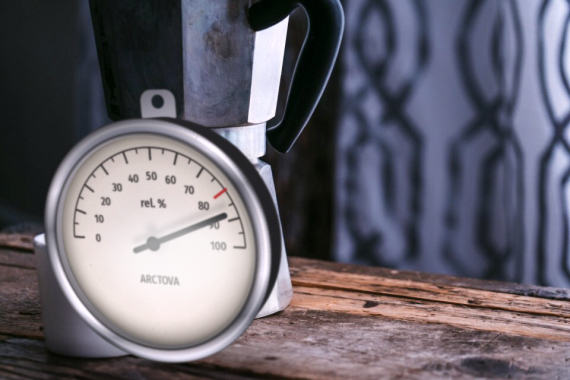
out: 87.5 %
